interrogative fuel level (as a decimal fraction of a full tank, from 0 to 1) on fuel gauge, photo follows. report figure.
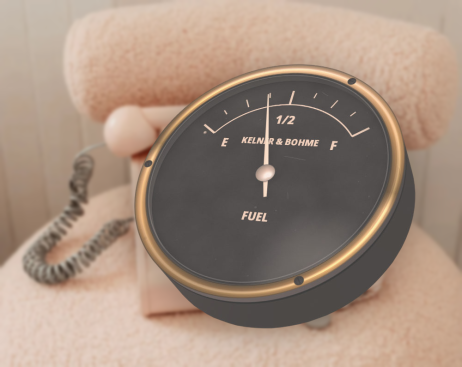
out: 0.375
